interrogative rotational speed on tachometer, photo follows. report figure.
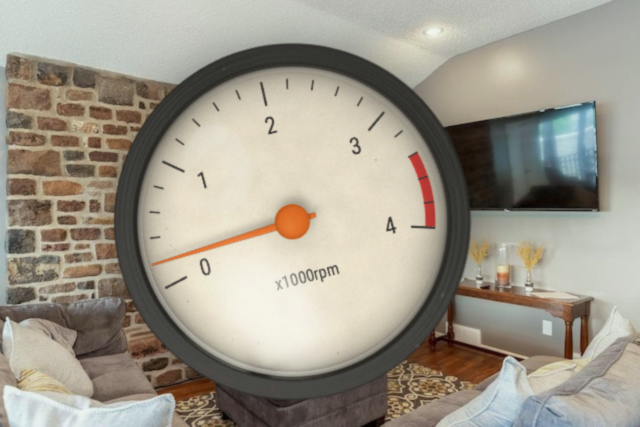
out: 200 rpm
